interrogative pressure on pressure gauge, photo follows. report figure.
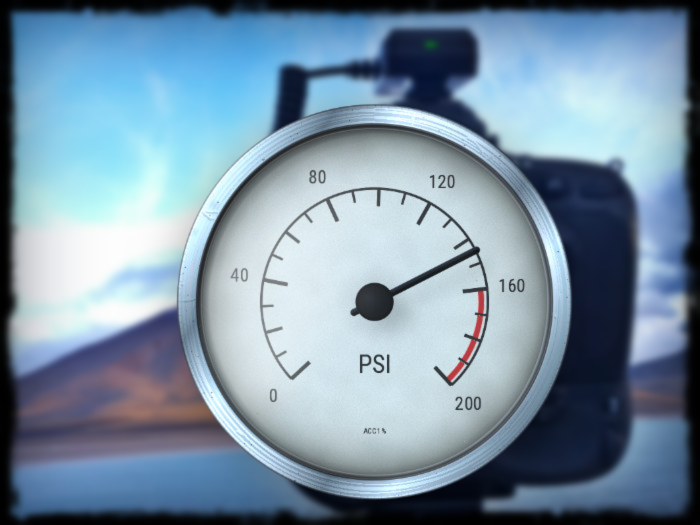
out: 145 psi
